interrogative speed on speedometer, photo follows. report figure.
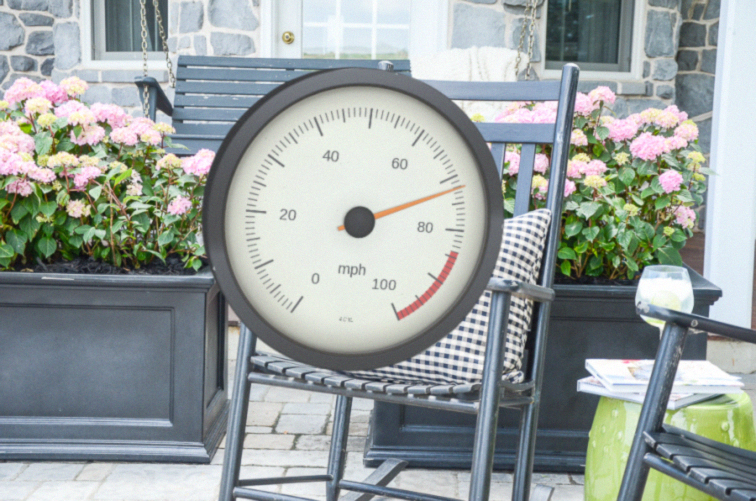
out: 72 mph
